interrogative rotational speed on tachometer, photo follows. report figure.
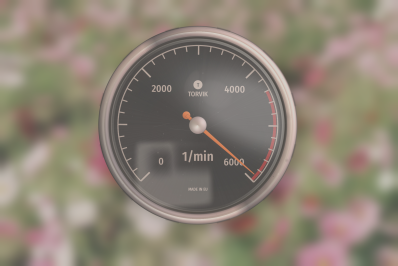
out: 5900 rpm
